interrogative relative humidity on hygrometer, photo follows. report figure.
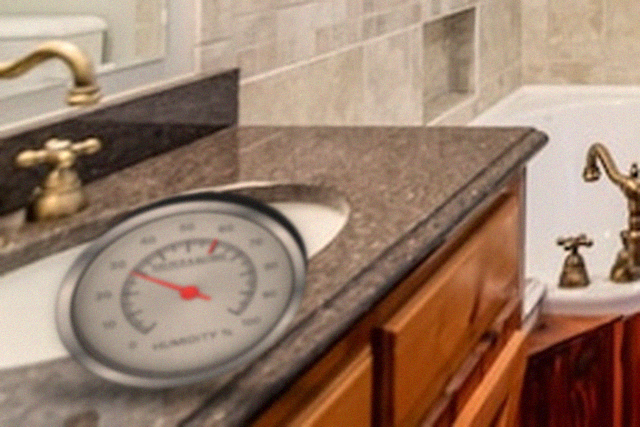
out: 30 %
